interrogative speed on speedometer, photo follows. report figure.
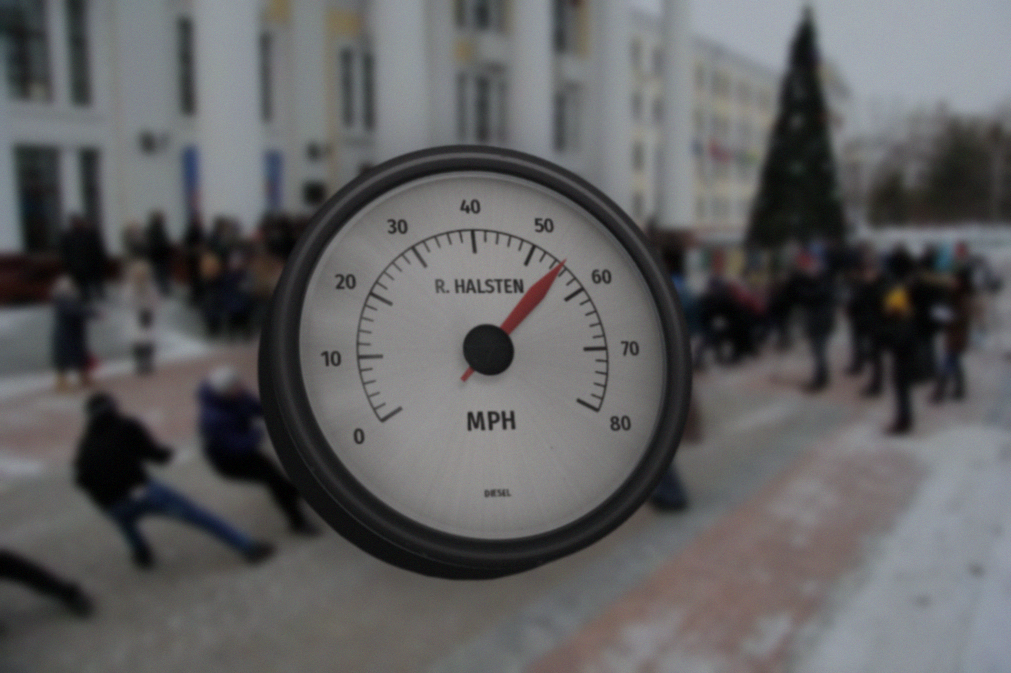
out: 55 mph
